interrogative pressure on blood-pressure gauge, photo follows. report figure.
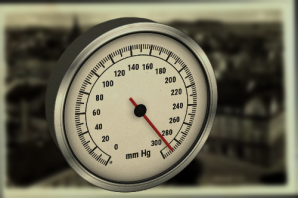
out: 290 mmHg
